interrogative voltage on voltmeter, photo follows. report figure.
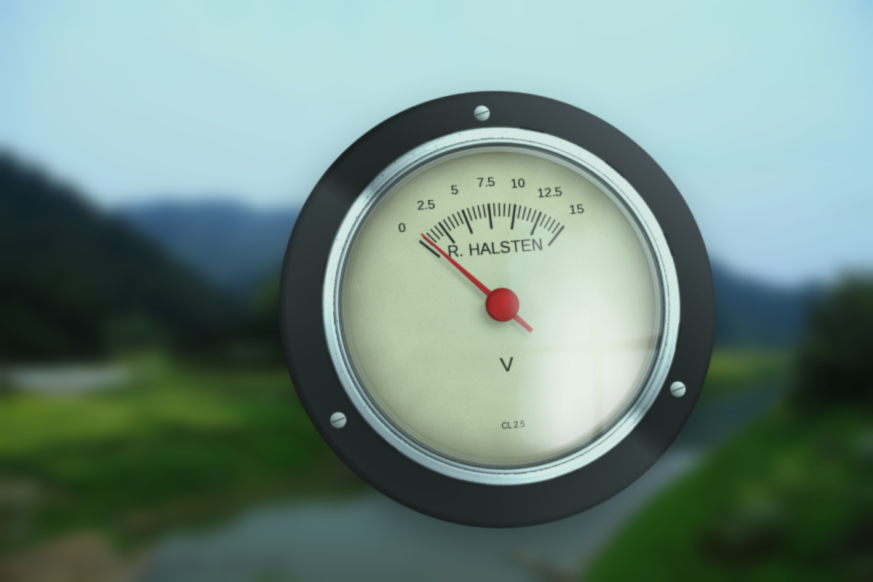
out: 0.5 V
